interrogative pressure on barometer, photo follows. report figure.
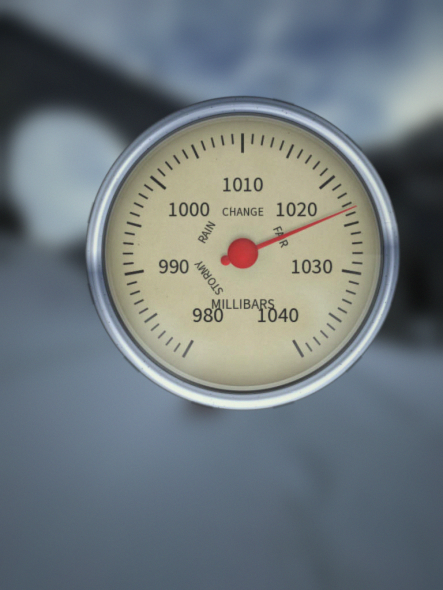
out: 1023.5 mbar
